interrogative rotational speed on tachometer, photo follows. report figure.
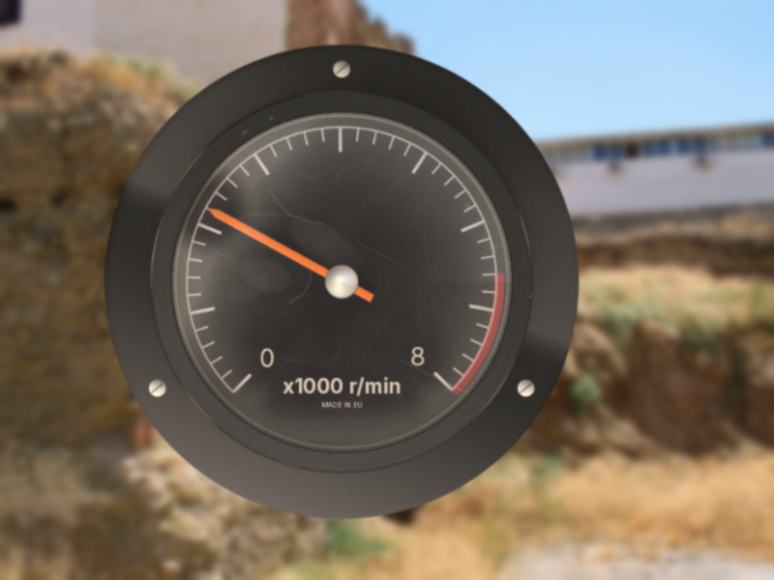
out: 2200 rpm
